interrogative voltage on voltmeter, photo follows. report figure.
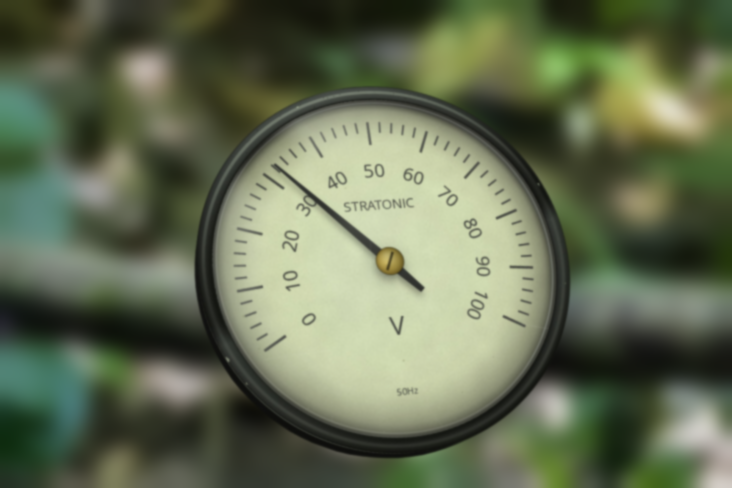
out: 32 V
